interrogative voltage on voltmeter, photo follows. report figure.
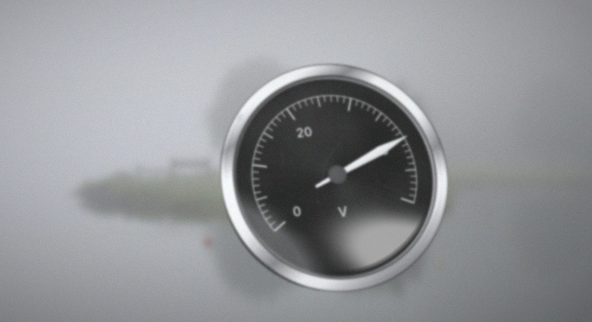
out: 40 V
